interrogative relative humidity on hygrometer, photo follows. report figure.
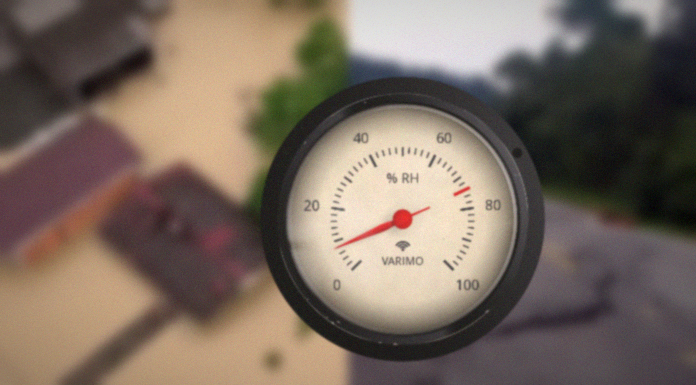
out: 8 %
